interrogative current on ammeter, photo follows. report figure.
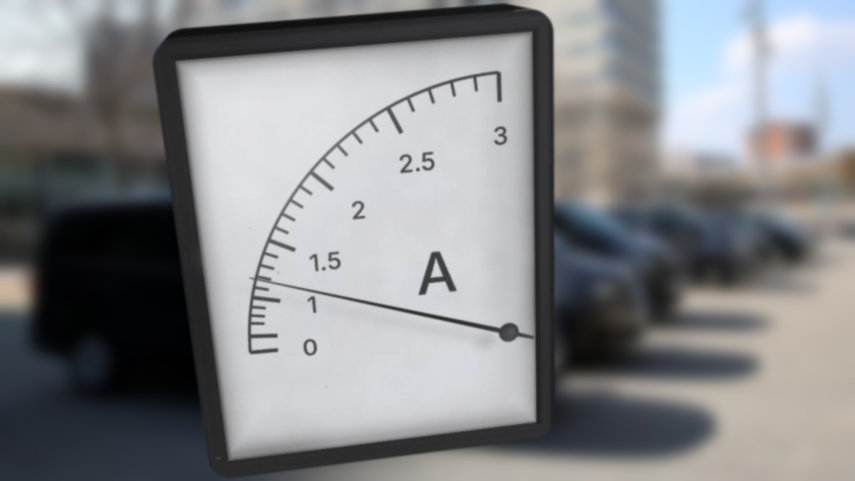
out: 1.2 A
